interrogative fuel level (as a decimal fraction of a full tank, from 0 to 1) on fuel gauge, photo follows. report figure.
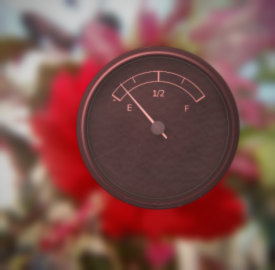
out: 0.125
